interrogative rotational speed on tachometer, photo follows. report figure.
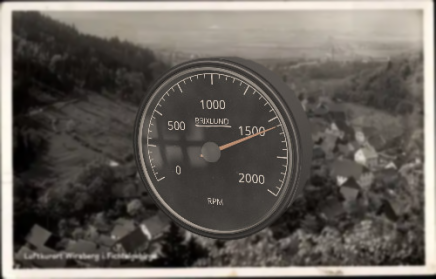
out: 1550 rpm
